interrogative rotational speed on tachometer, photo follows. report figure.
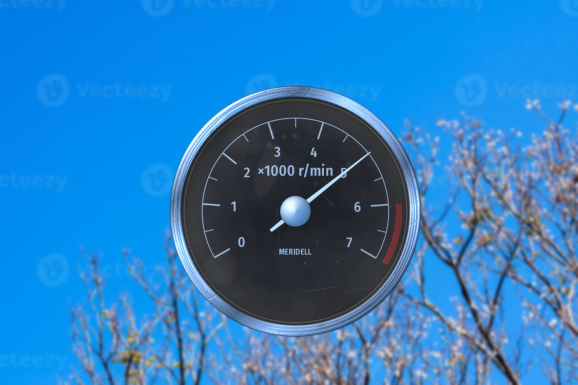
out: 5000 rpm
